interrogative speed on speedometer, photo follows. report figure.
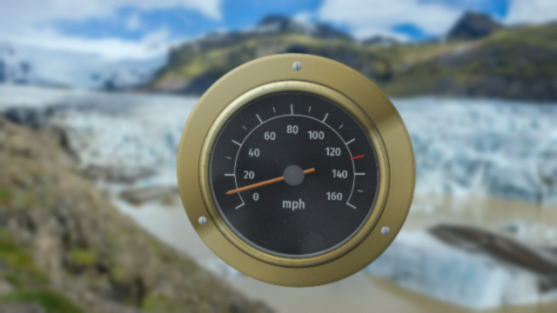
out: 10 mph
